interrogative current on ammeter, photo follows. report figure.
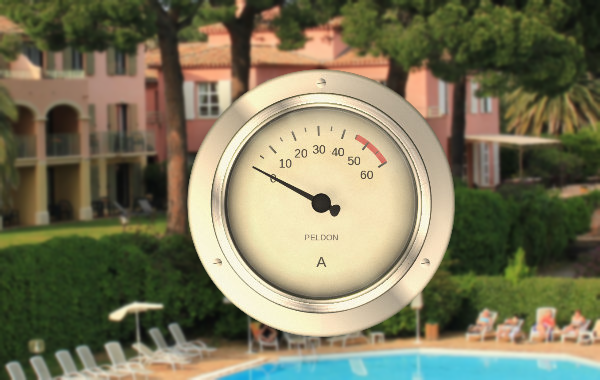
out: 0 A
